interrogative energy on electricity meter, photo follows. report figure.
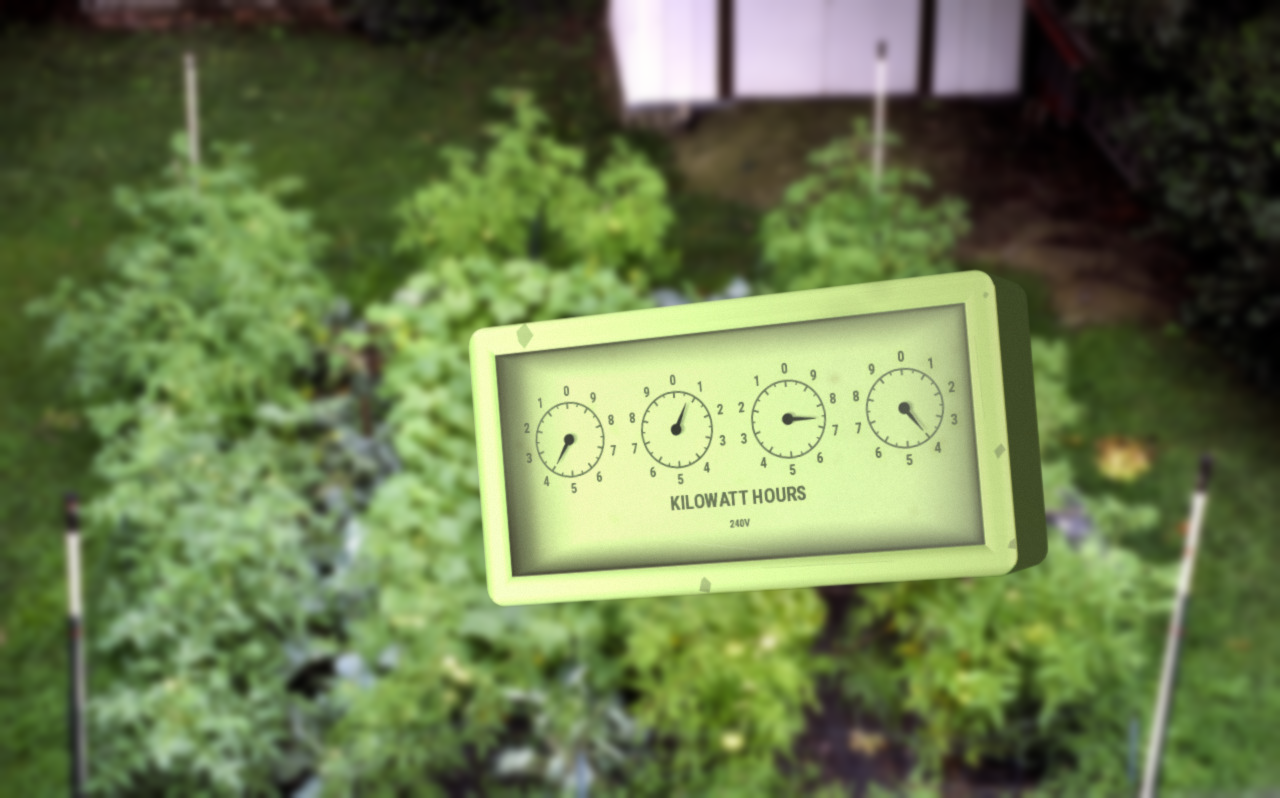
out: 4074 kWh
